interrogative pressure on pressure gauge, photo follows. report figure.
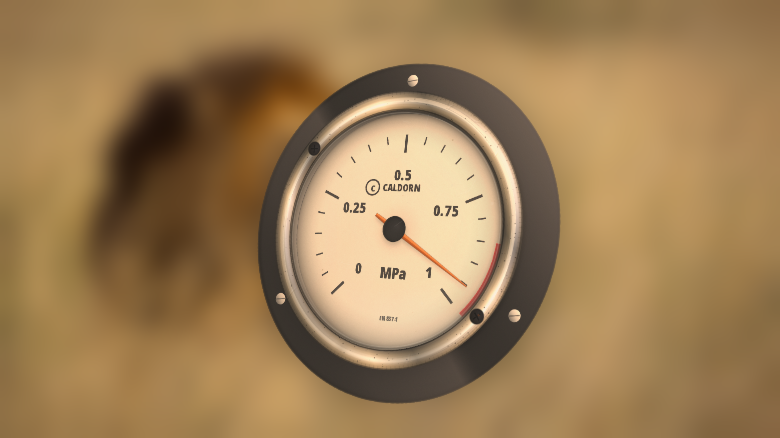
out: 0.95 MPa
